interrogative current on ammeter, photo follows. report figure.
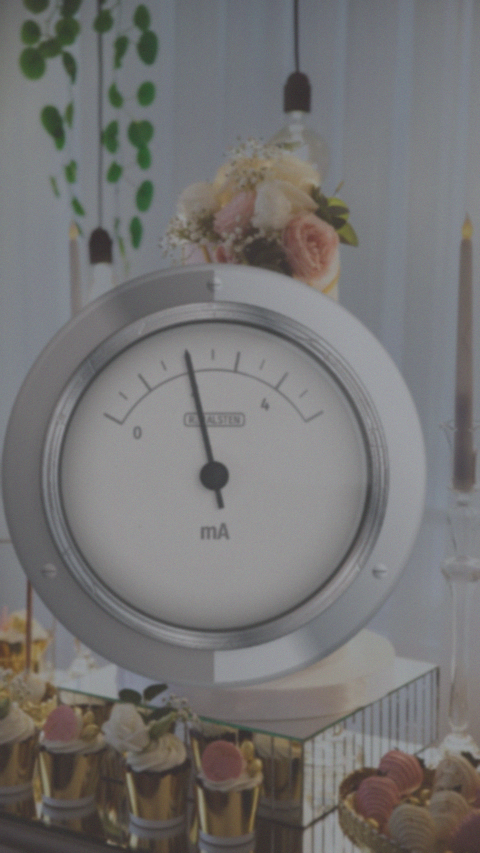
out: 2 mA
